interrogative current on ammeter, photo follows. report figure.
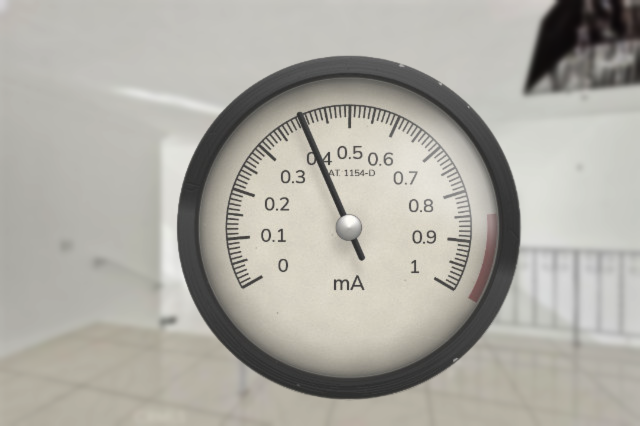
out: 0.4 mA
